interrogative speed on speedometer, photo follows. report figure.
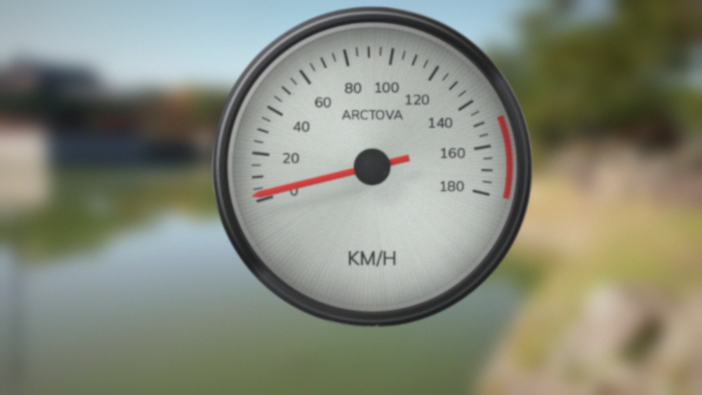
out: 2.5 km/h
